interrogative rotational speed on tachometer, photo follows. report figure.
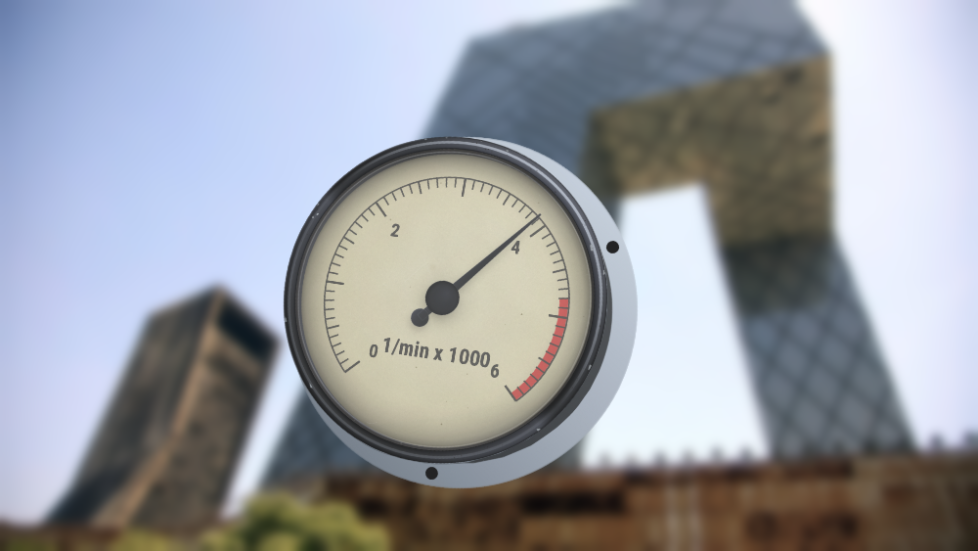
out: 3900 rpm
